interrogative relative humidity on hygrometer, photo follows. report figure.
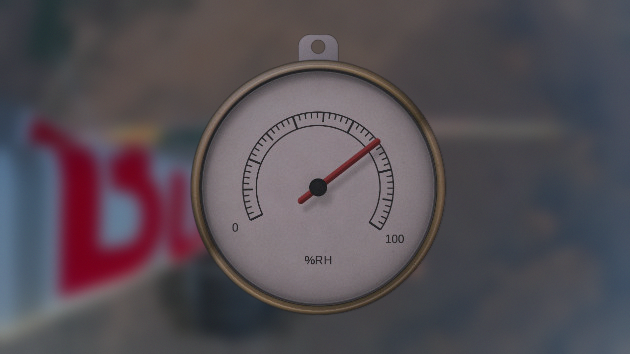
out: 70 %
